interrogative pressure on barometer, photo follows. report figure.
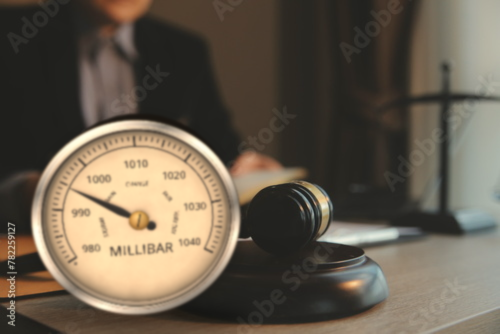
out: 995 mbar
